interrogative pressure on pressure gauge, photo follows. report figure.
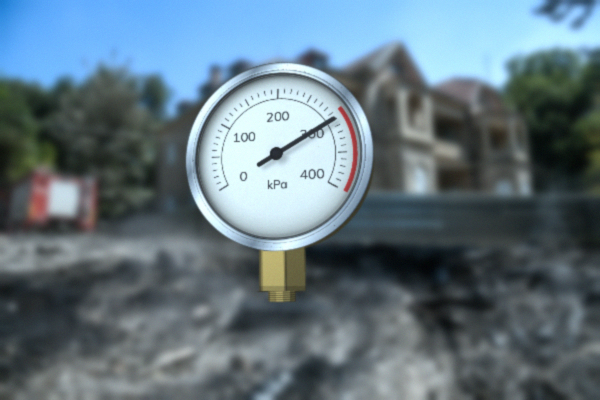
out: 300 kPa
